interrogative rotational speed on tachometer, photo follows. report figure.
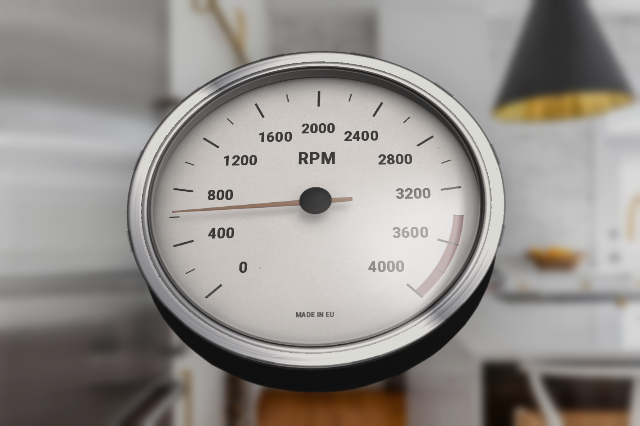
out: 600 rpm
